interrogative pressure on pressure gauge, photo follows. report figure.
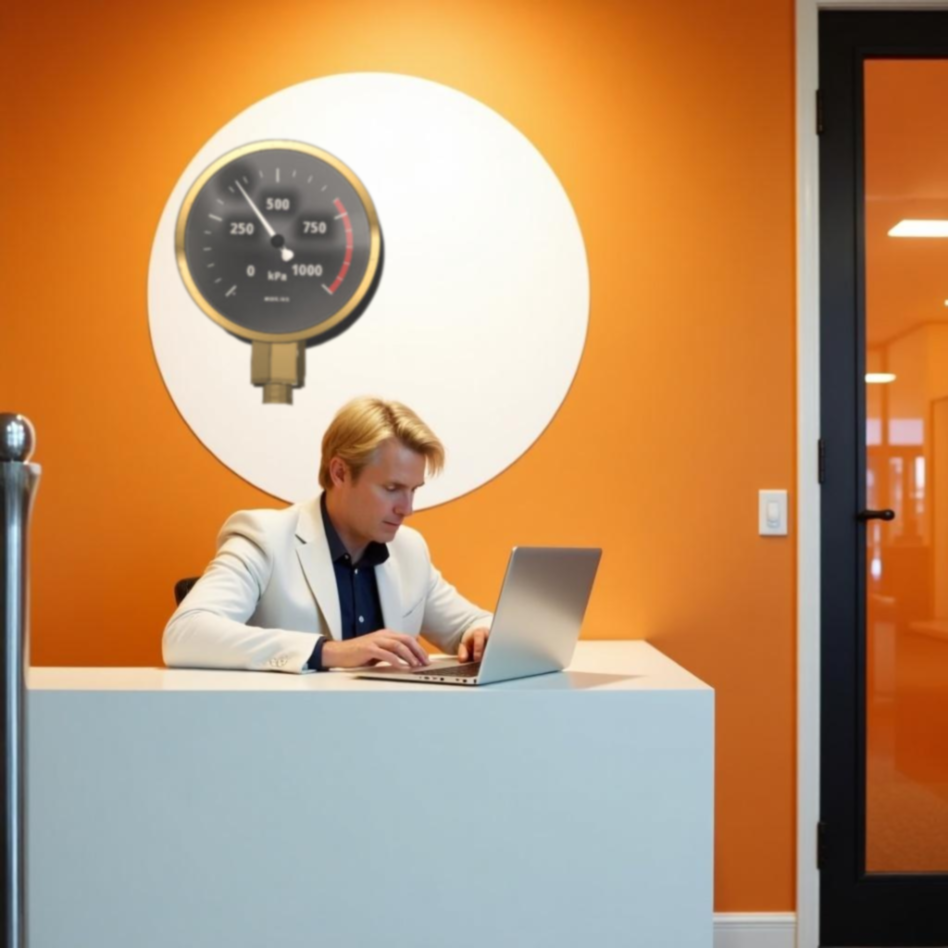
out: 375 kPa
